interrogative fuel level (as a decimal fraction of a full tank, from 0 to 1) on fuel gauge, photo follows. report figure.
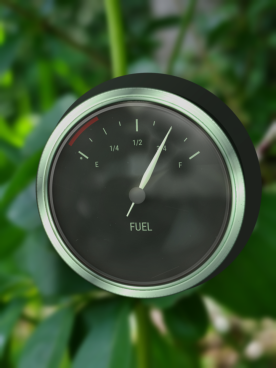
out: 0.75
